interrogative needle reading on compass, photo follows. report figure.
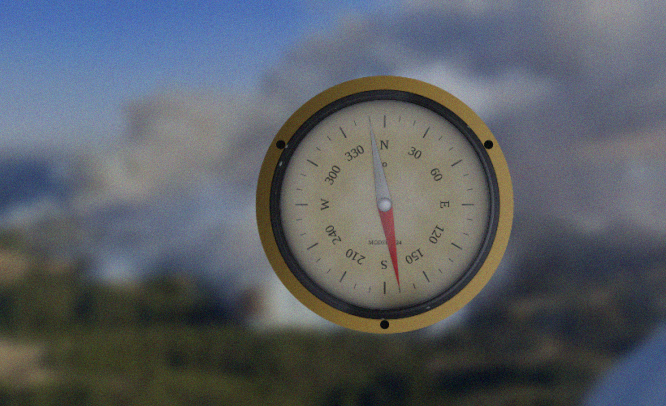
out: 170 °
